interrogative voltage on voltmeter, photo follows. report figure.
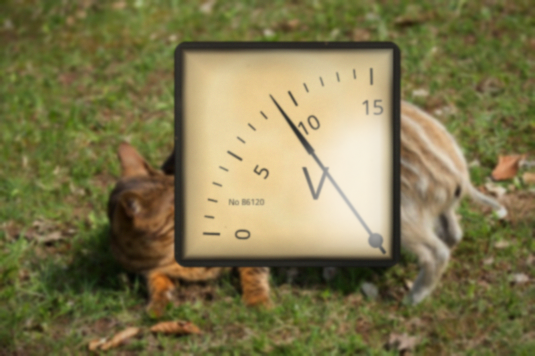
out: 9 V
